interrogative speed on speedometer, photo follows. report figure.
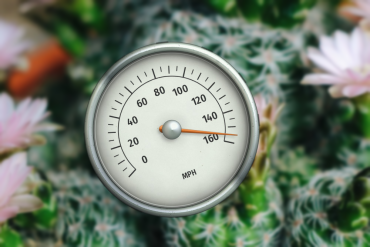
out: 155 mph
